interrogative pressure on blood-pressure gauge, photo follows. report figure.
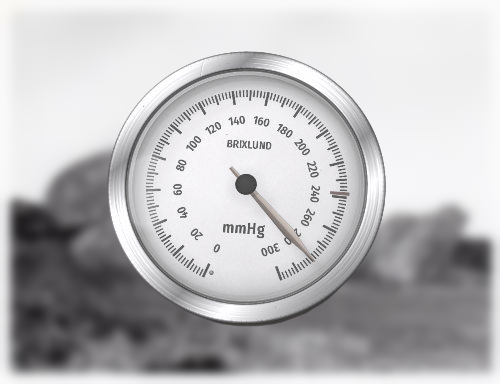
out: 280 mmHg
